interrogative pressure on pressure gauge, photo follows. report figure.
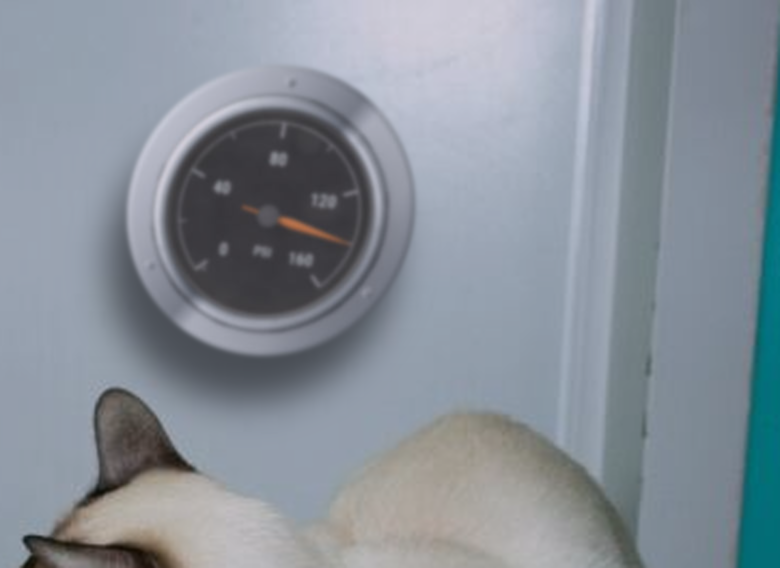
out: 140 psi
